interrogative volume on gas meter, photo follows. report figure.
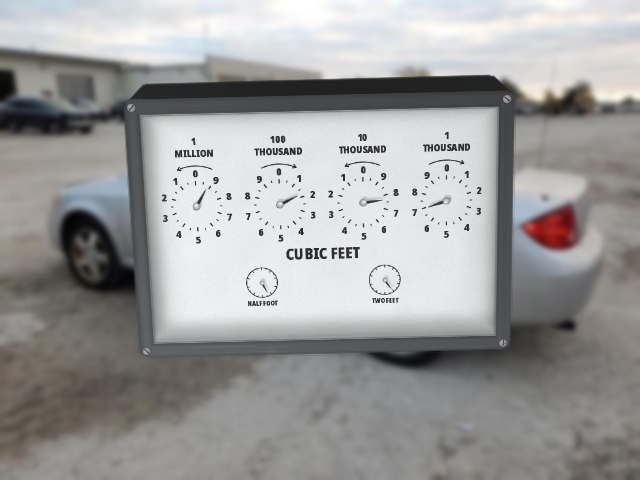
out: 917700 ft³
